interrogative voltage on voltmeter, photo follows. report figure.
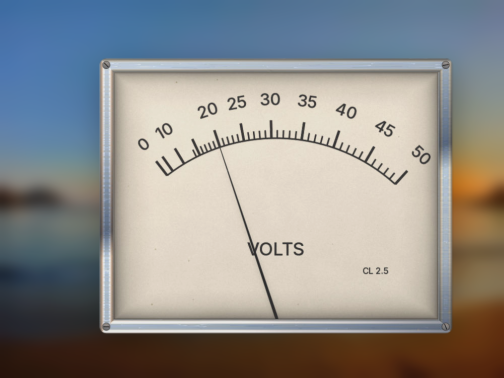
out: 20 V
